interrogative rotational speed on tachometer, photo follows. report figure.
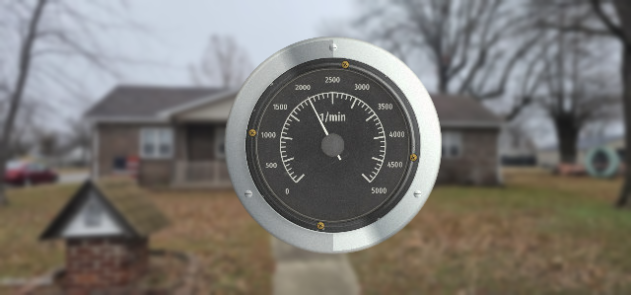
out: 2000 rpm
